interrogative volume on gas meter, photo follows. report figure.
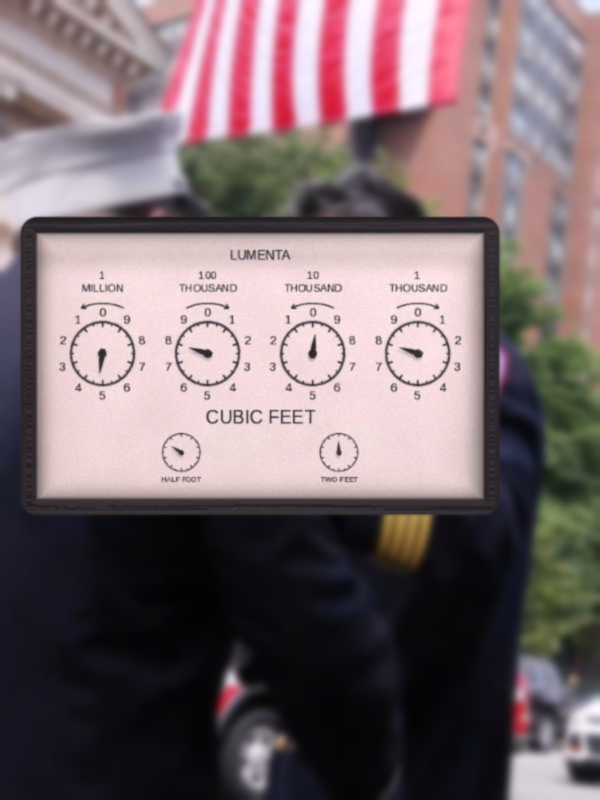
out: 479800 ft³
